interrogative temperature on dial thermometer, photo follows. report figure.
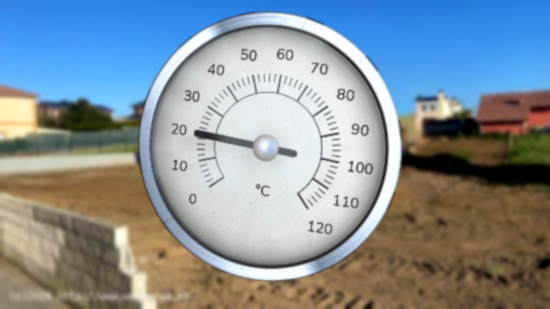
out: 20 °C
